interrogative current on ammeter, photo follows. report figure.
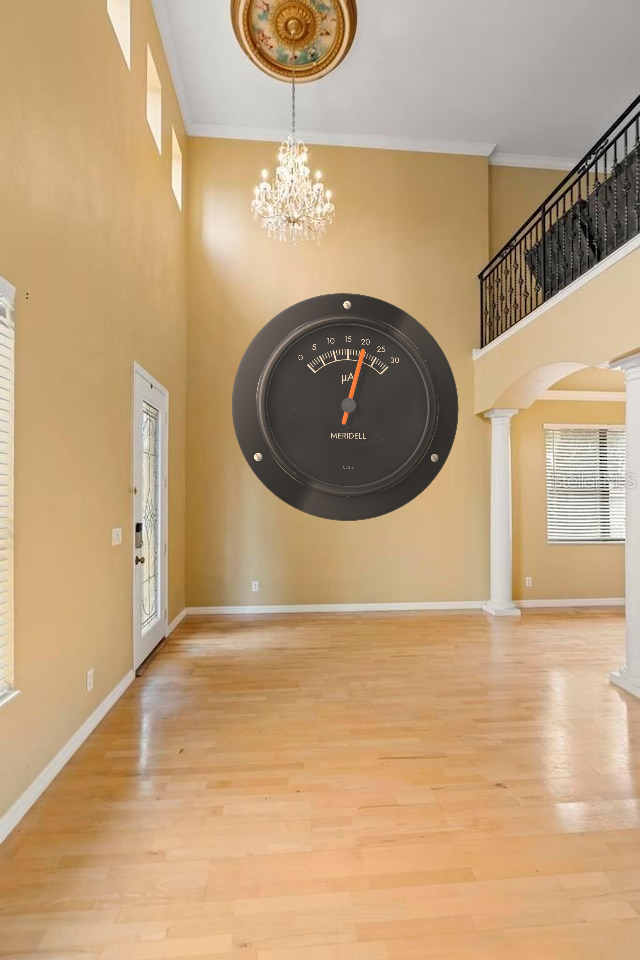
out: 20 µA
